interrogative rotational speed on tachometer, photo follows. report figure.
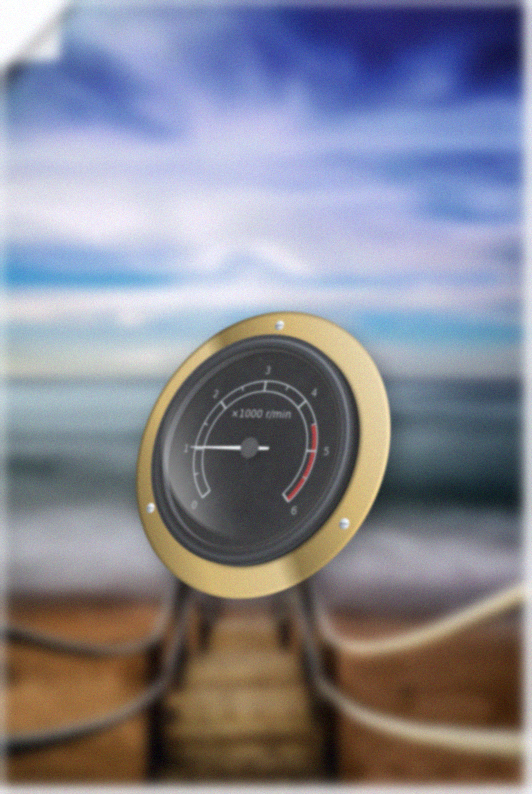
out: 1000 rpm
